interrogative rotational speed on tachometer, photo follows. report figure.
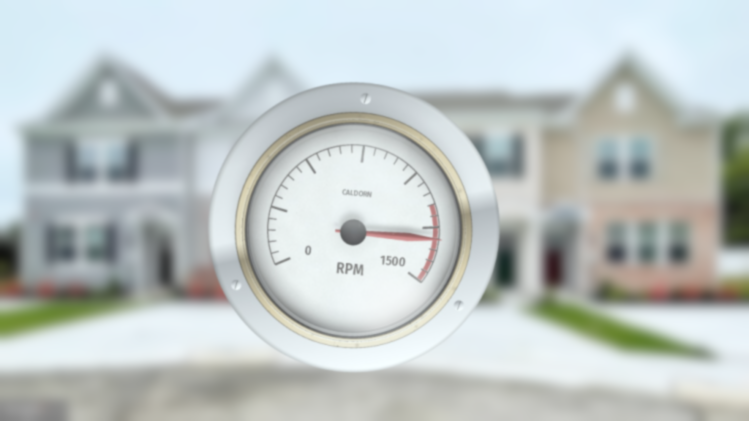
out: 1300 rpm
